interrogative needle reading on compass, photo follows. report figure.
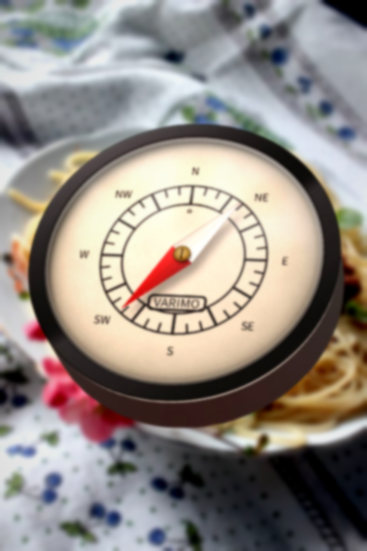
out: 220 °
